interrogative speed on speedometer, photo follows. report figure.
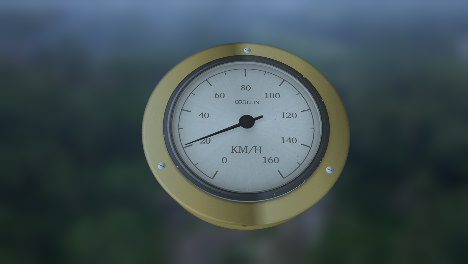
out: 20 km/h
